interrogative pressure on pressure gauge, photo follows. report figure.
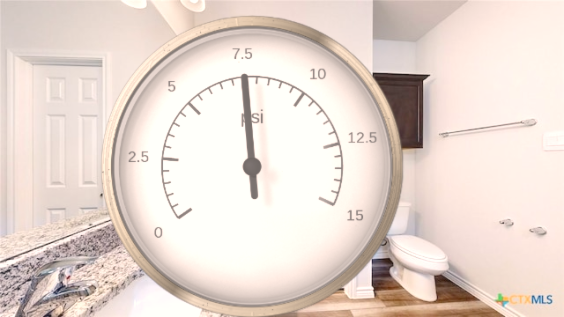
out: 7.5 psi
